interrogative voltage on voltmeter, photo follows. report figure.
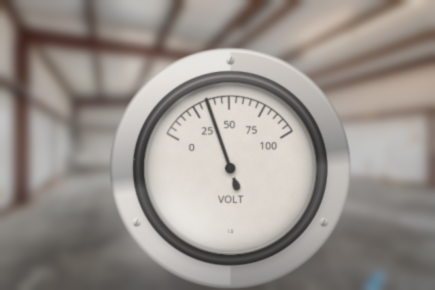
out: 35 V
